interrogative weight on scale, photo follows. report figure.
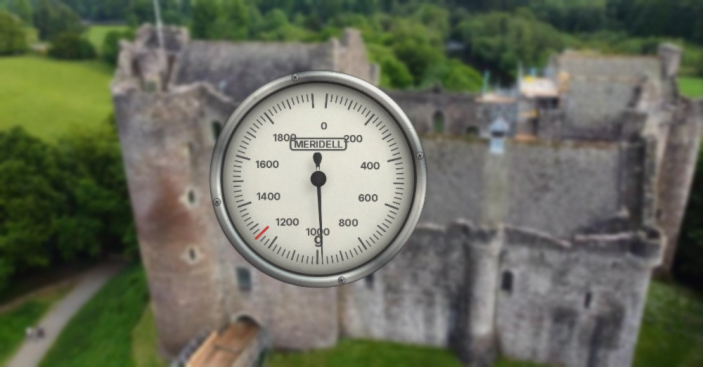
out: 980 g
